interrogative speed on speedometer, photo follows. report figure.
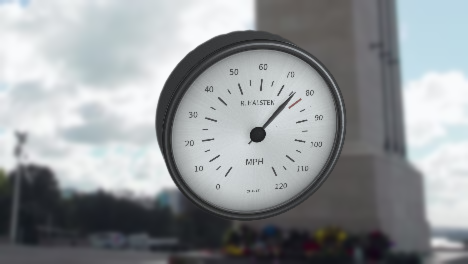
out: 75 mph
